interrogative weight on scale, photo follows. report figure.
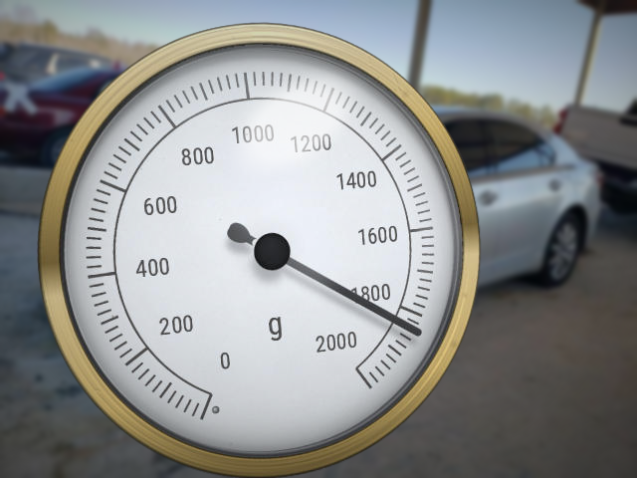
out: 1840 g
